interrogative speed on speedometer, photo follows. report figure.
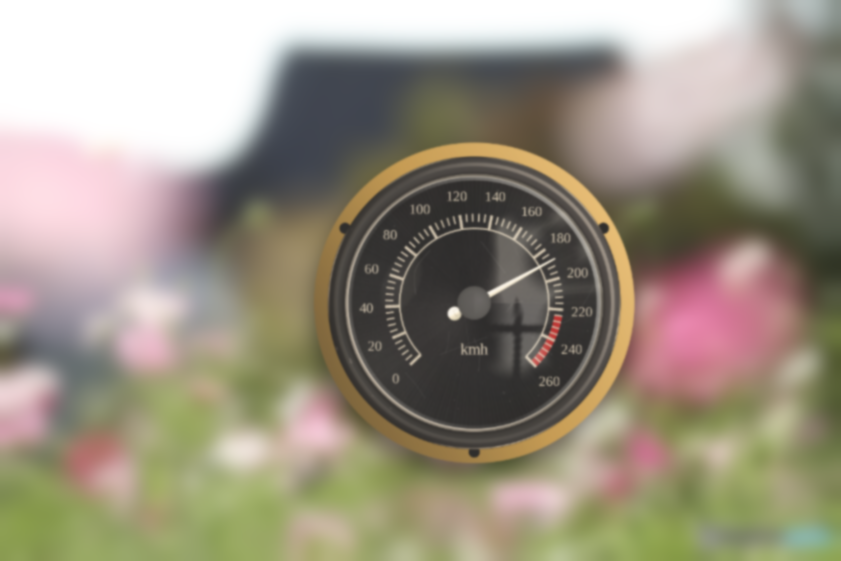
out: 188 km/h
